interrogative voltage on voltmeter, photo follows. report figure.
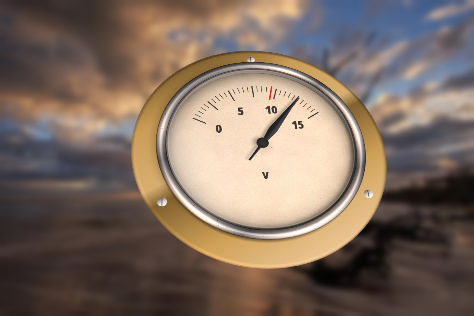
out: 12.5 V
